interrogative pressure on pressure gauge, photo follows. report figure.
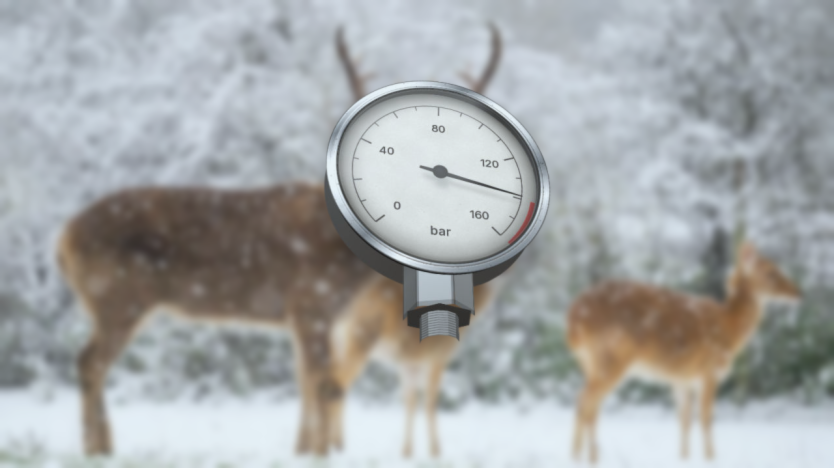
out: 140 bar
